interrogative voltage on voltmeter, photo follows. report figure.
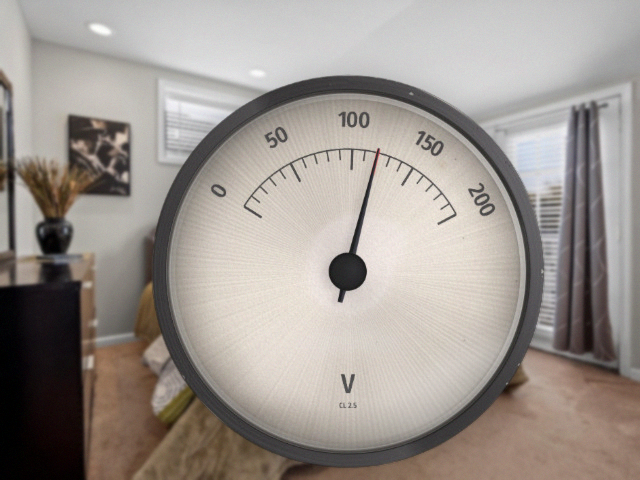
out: 120 V
